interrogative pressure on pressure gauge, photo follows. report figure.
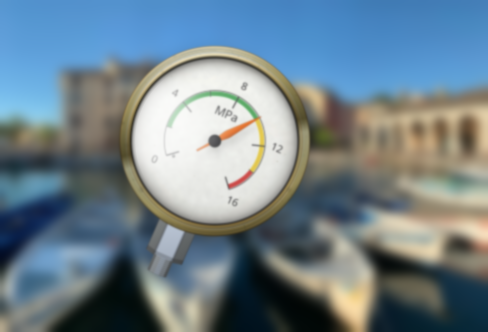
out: 10 MPa
